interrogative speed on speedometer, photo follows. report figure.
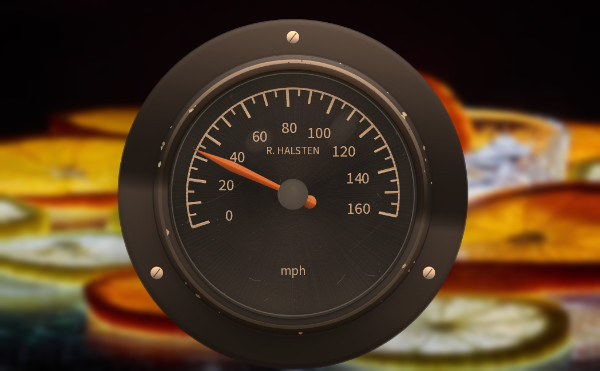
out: 32.5 mph
